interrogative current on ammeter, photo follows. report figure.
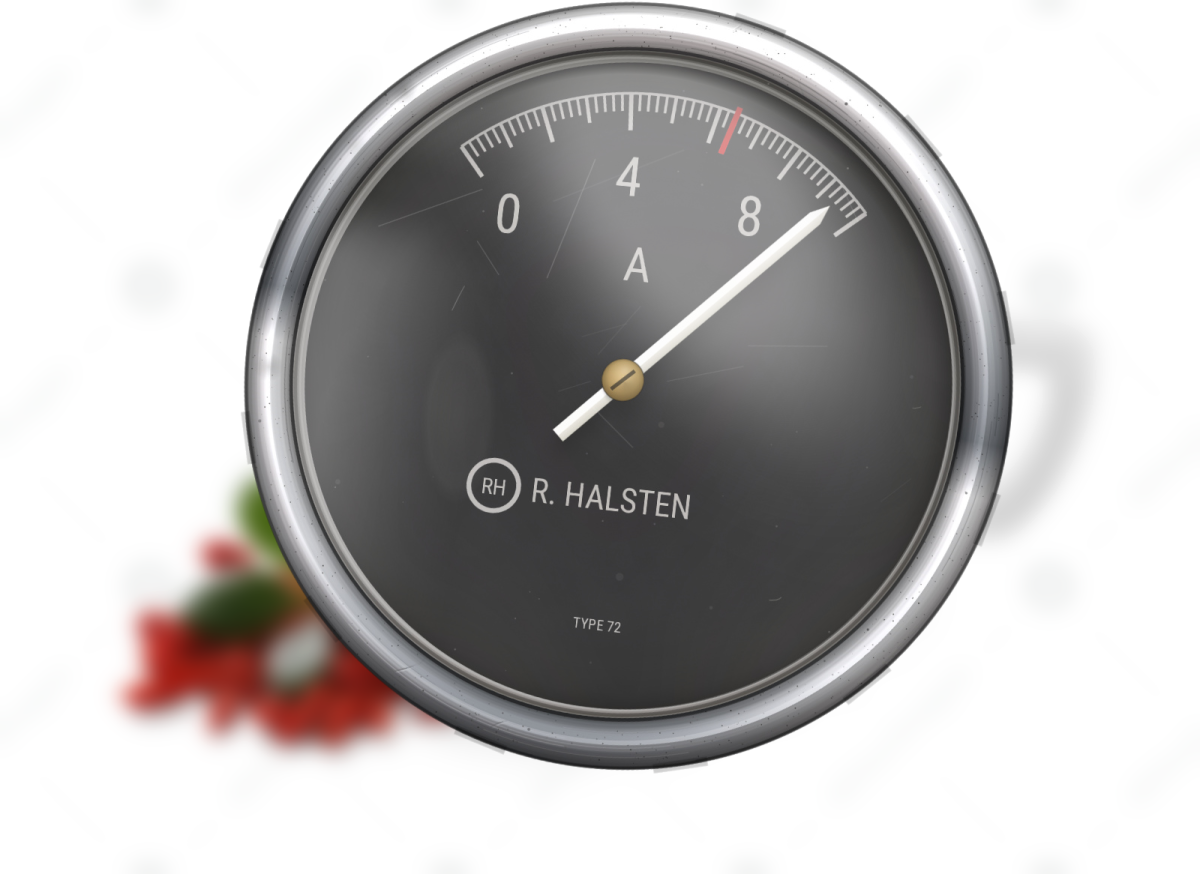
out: 9.4 A
